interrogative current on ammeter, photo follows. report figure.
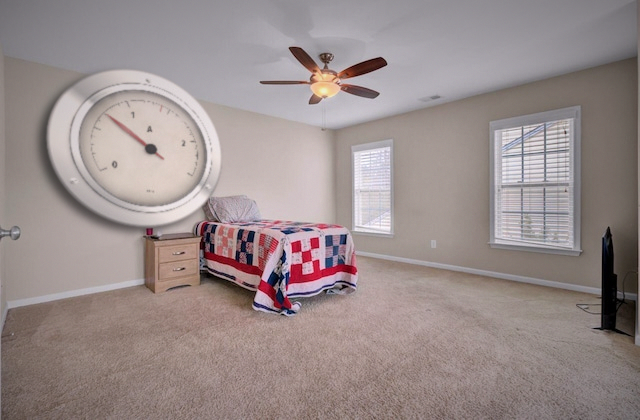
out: 0.7 A
